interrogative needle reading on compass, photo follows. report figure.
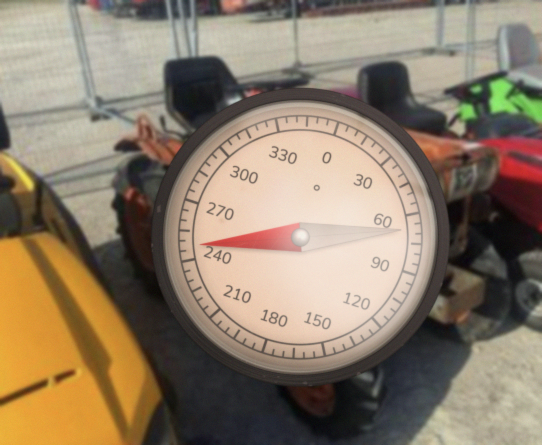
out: 247.5 °
